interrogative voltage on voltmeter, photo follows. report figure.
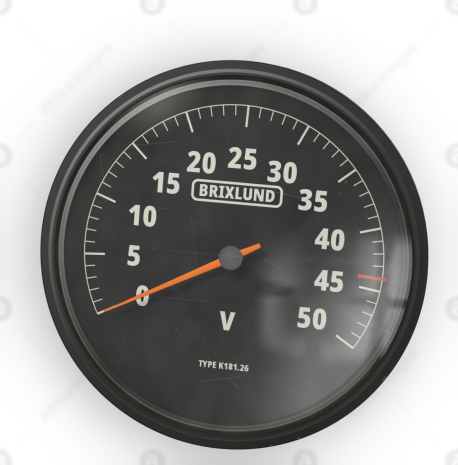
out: 0 V
